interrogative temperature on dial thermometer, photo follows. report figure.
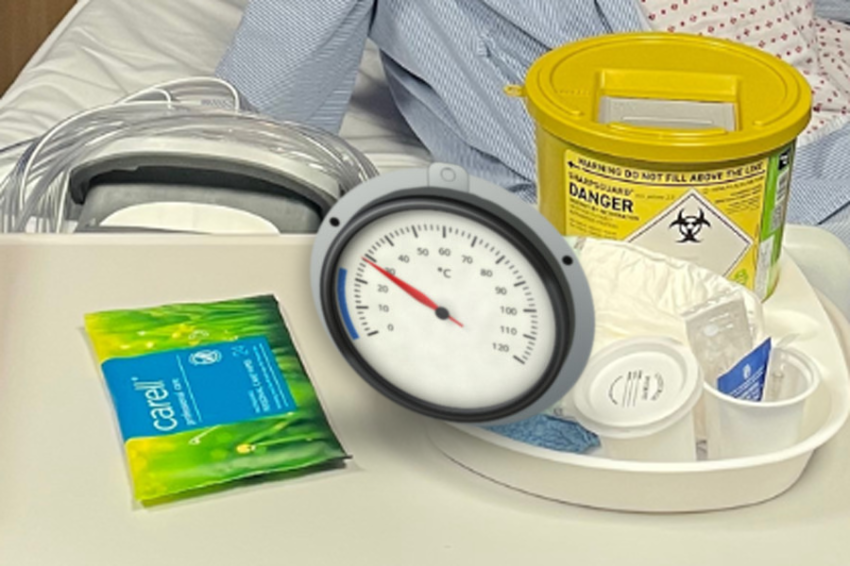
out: 30 °C
